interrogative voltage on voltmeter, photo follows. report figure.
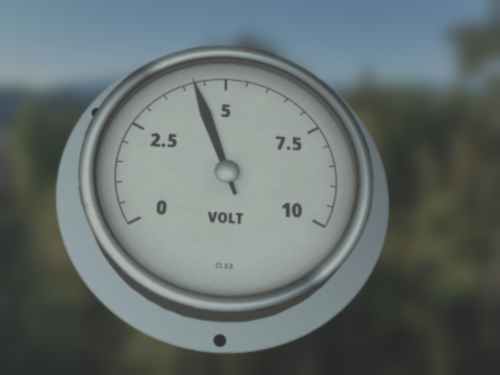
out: 4.25 V
